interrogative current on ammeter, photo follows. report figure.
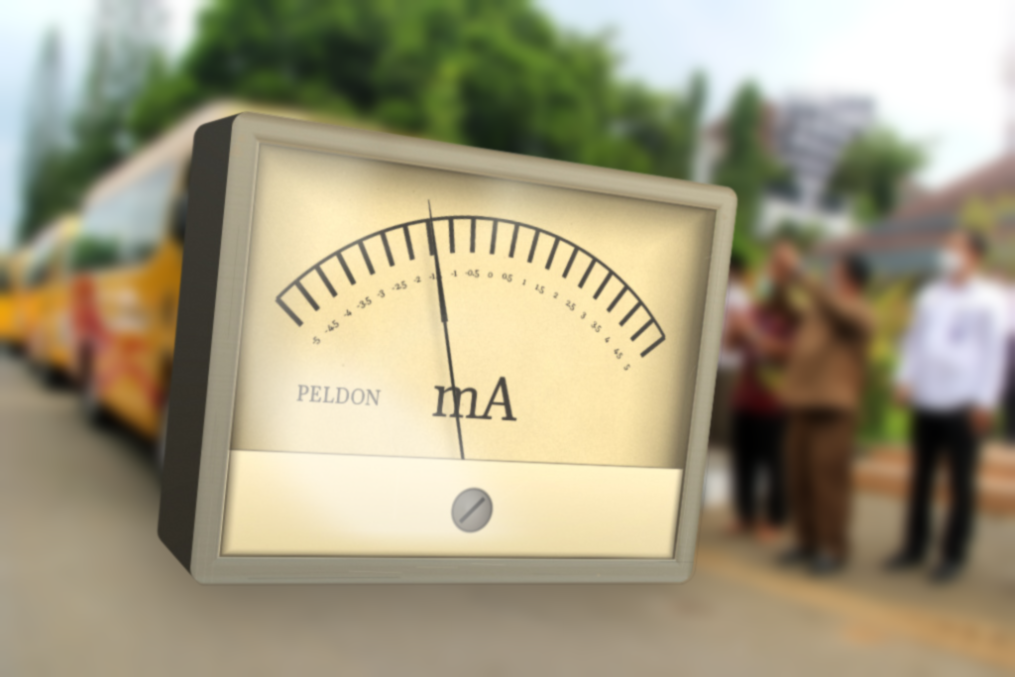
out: -1.5 mA
